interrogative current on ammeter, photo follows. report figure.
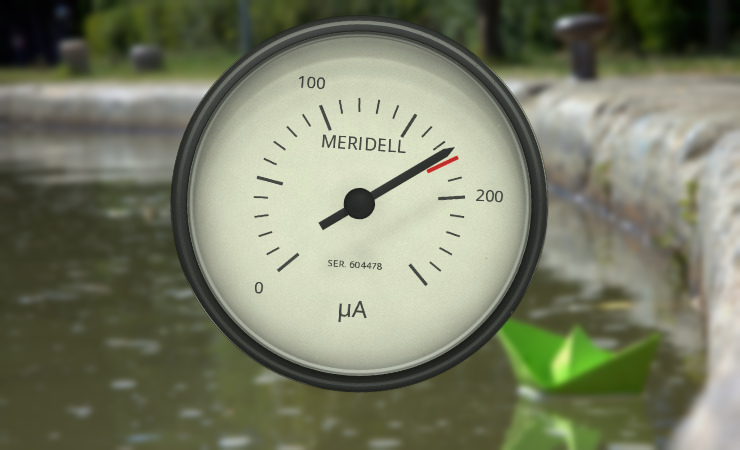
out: 175 µA
